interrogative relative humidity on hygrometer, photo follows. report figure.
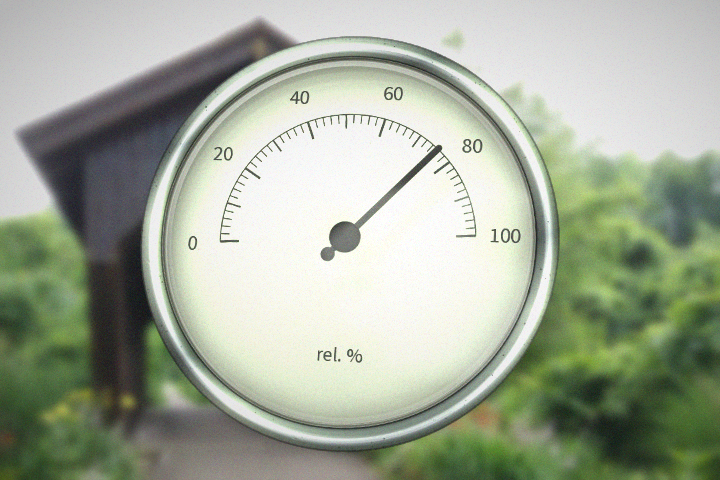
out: 76 %
